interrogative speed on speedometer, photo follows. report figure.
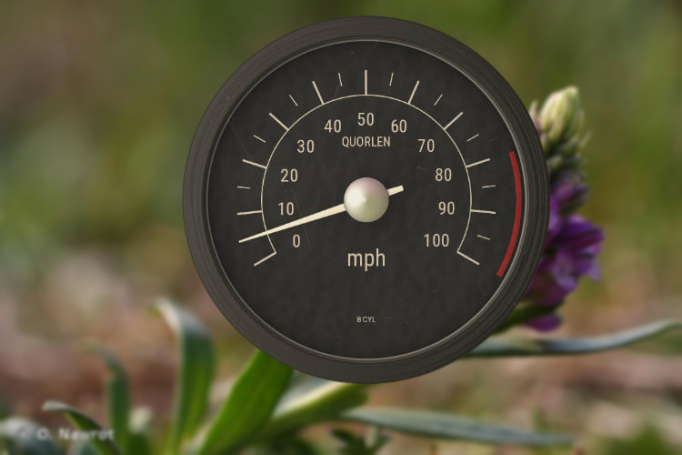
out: 5 mph
